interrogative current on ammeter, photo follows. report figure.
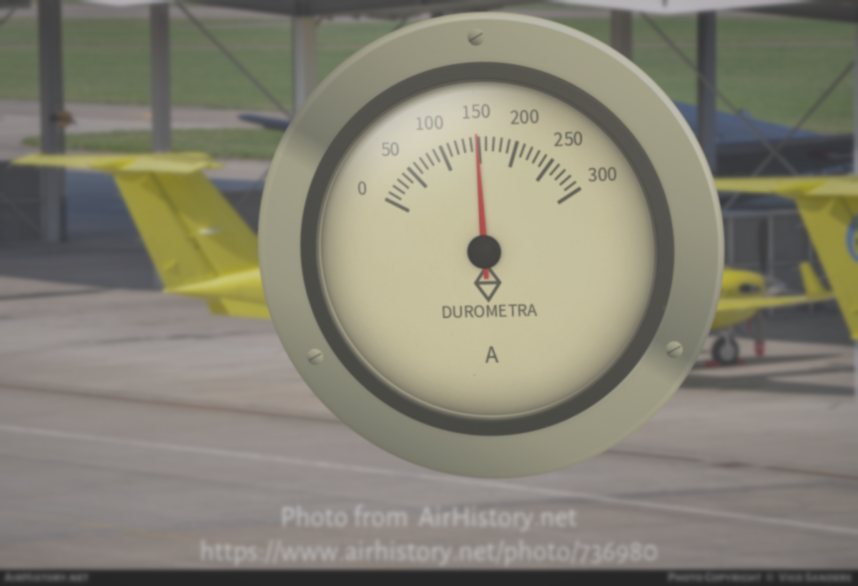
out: 150 A
